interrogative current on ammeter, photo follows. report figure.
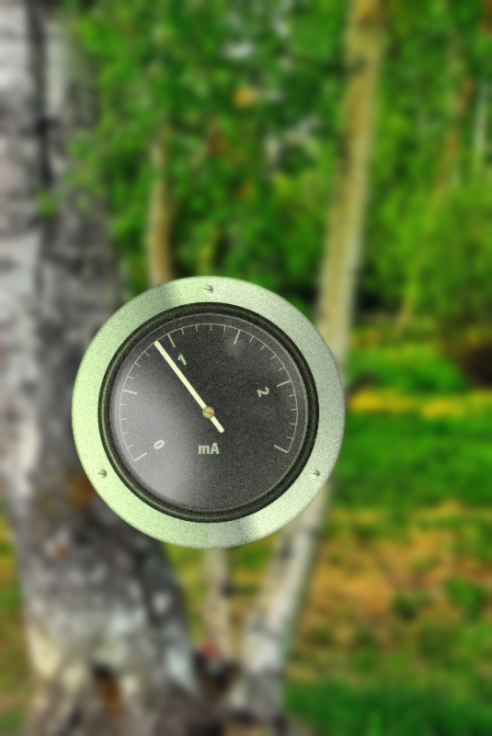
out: 0.9 mA
